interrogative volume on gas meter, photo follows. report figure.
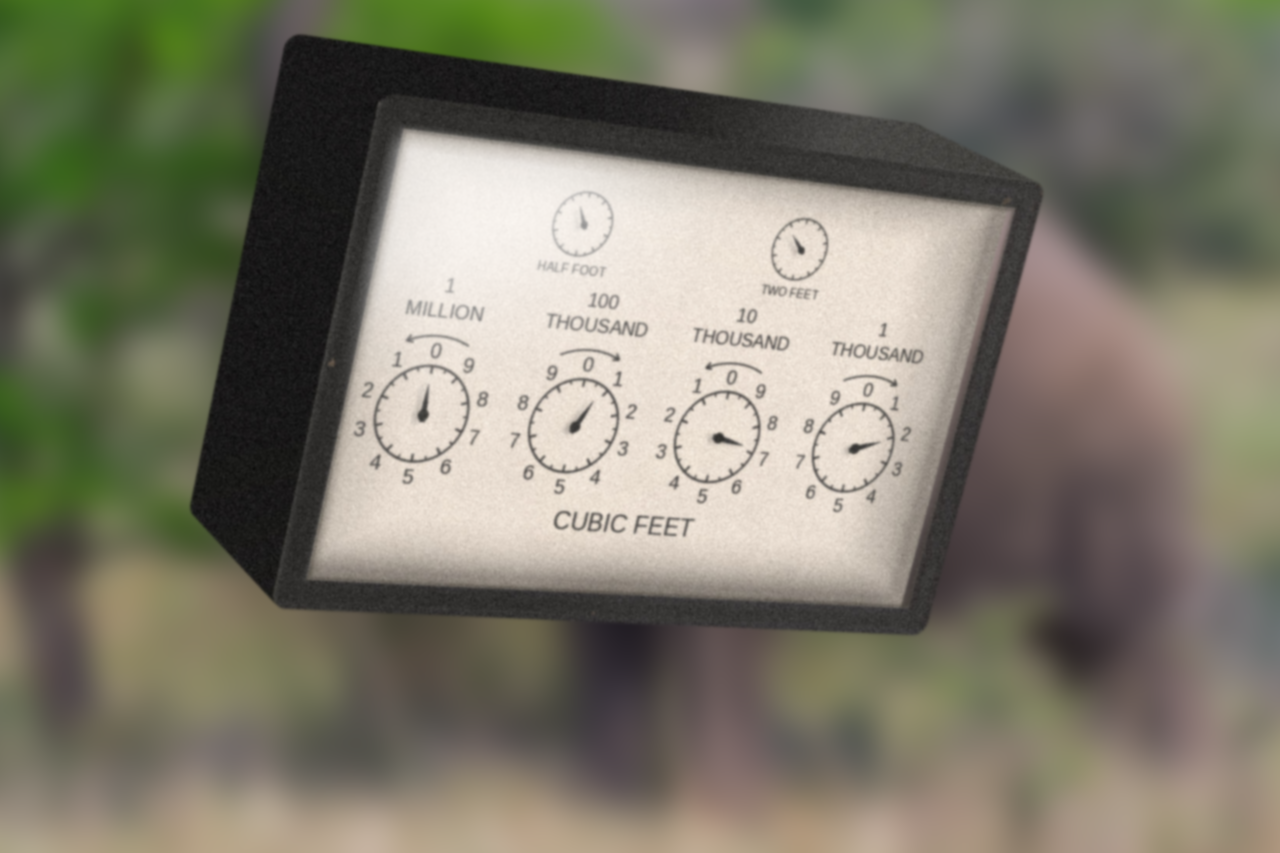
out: 7200 ft³
